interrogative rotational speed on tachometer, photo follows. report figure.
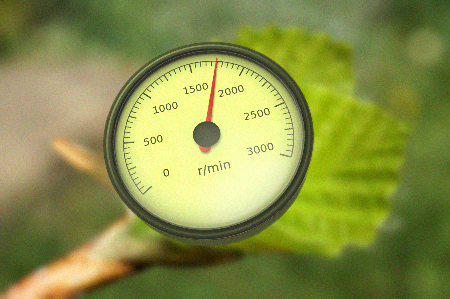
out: 1750 rpm
